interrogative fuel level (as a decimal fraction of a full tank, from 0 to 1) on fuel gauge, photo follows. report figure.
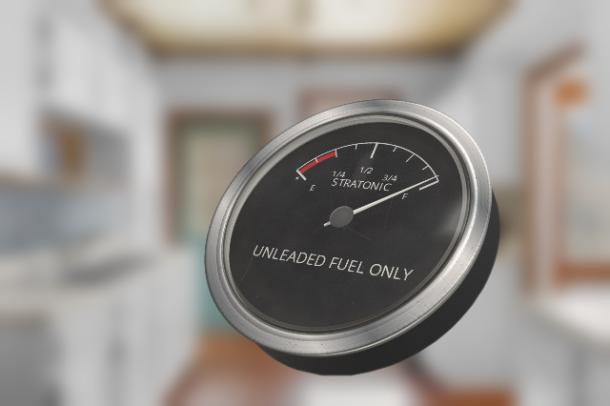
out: 1
